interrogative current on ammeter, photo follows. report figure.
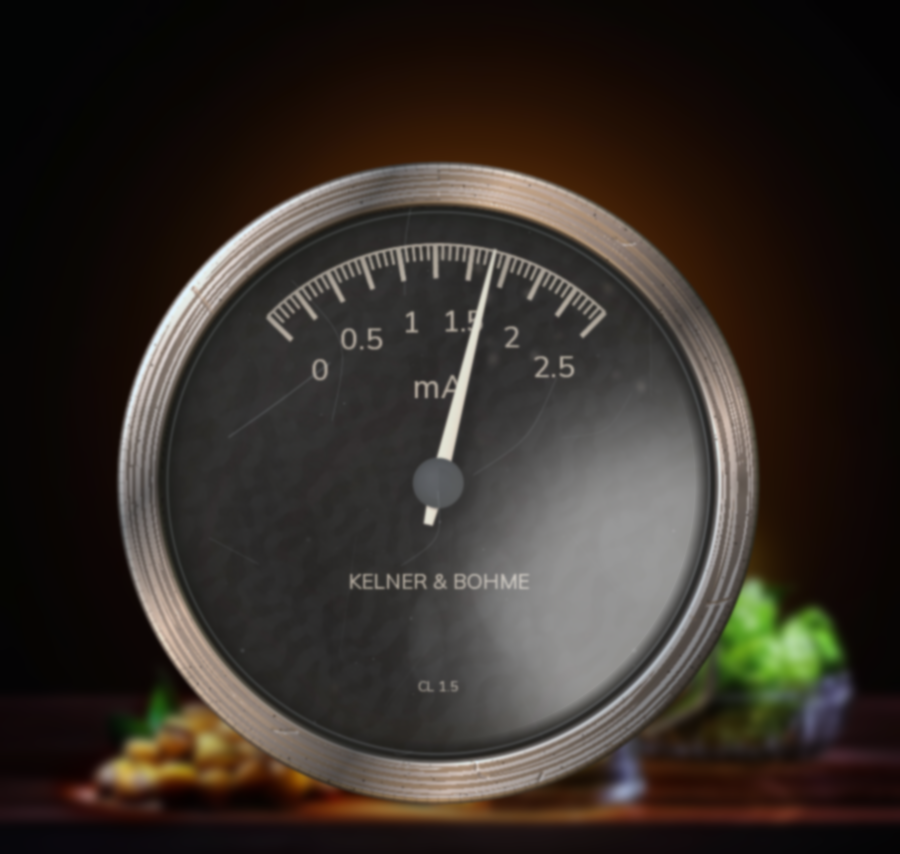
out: 1.65 mA
